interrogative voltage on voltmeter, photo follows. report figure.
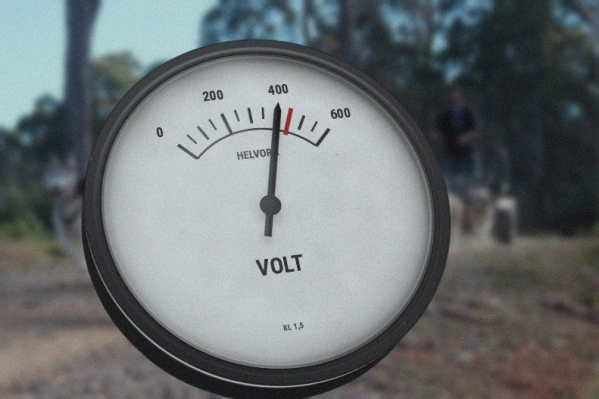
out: 400 V
